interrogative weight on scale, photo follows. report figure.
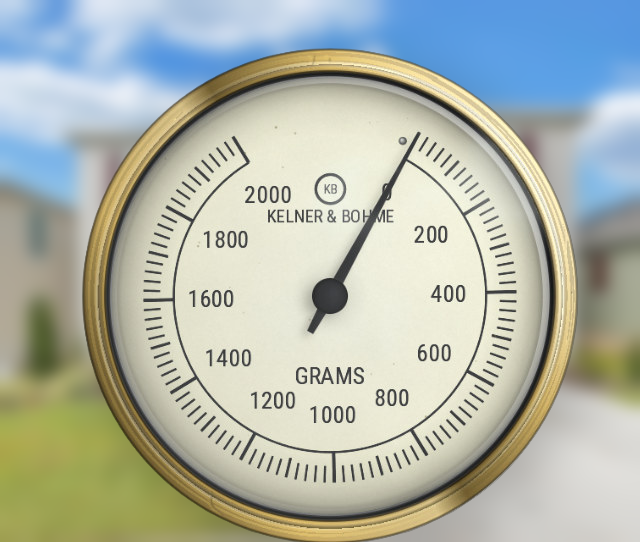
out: 0 g
